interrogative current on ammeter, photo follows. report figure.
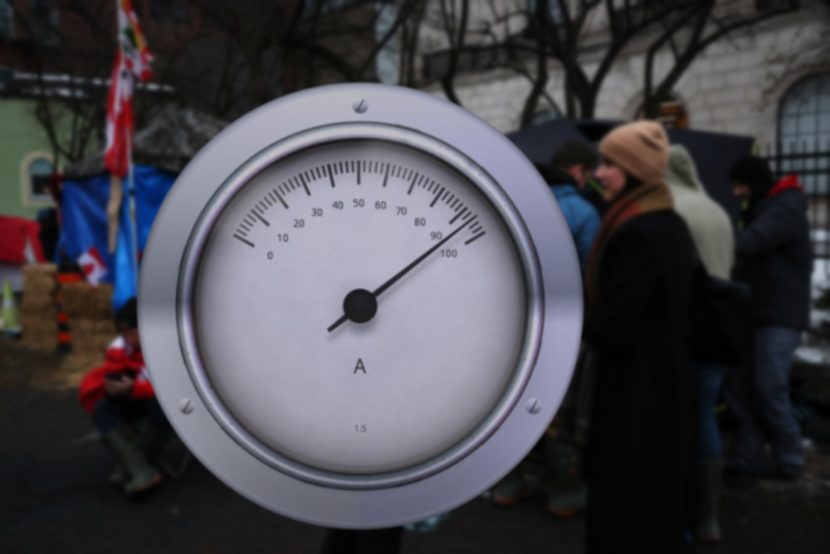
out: 94 A
